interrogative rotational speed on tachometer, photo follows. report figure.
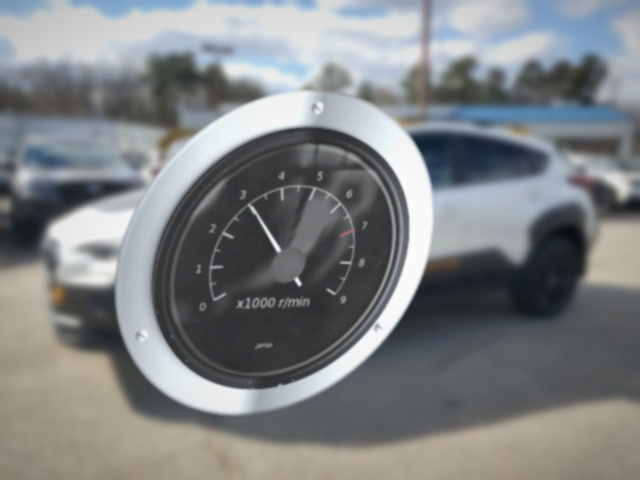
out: 3000 rpm
